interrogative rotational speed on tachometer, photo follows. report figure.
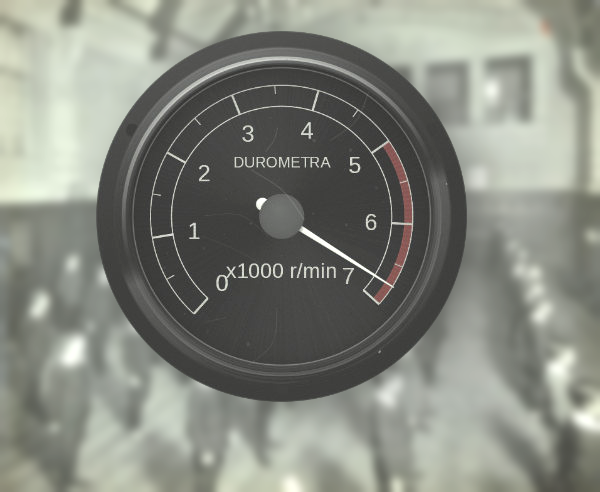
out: 6750 rpm
